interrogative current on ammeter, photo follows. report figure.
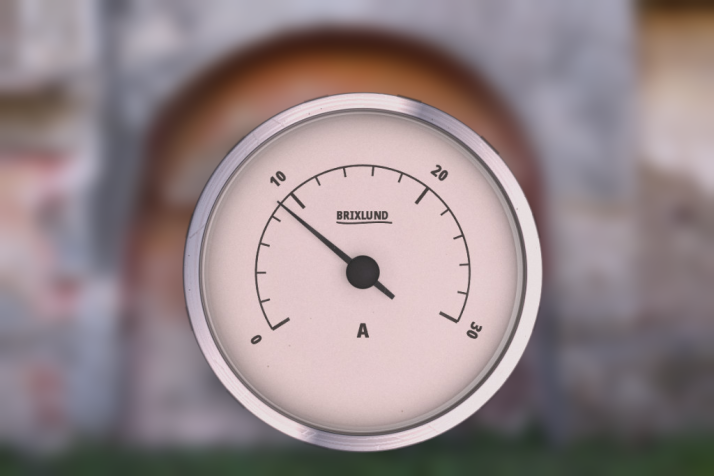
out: 9 A
